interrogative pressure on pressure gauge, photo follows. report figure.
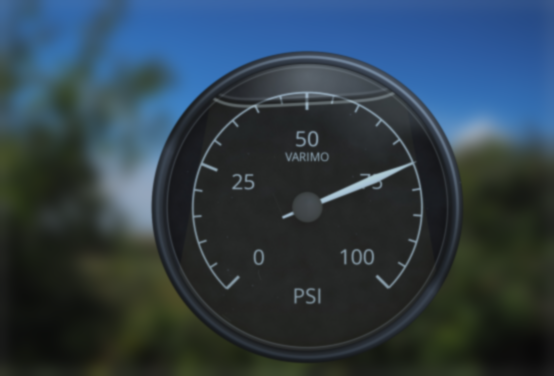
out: 75 psi
